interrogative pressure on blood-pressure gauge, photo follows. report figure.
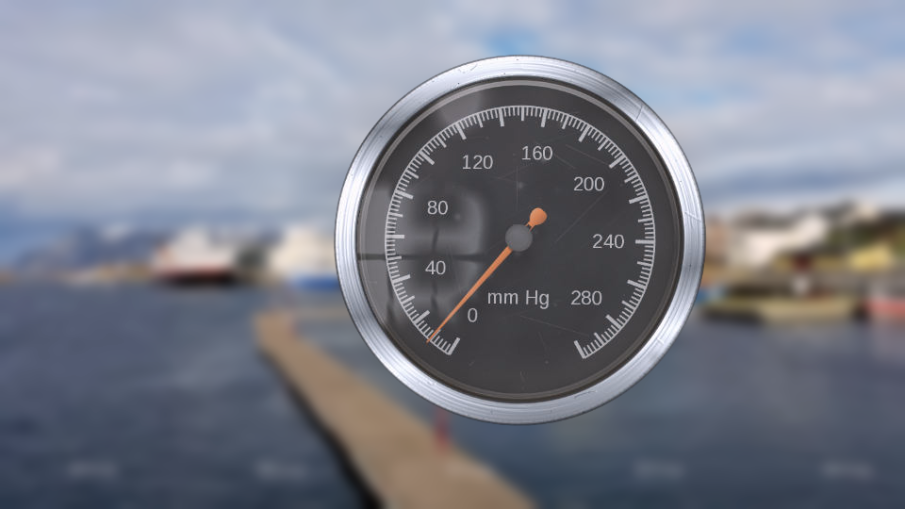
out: 10 mmHg
